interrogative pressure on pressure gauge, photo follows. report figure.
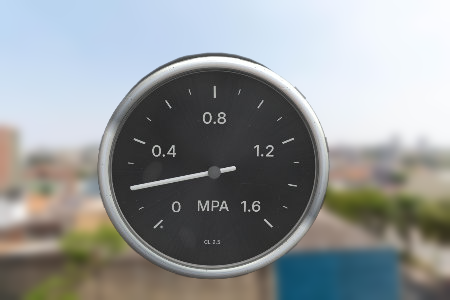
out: 0.2 MPa
